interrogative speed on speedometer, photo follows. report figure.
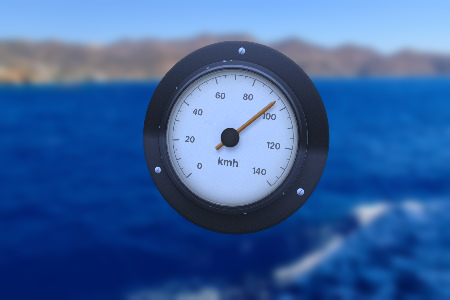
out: 95 km/h
